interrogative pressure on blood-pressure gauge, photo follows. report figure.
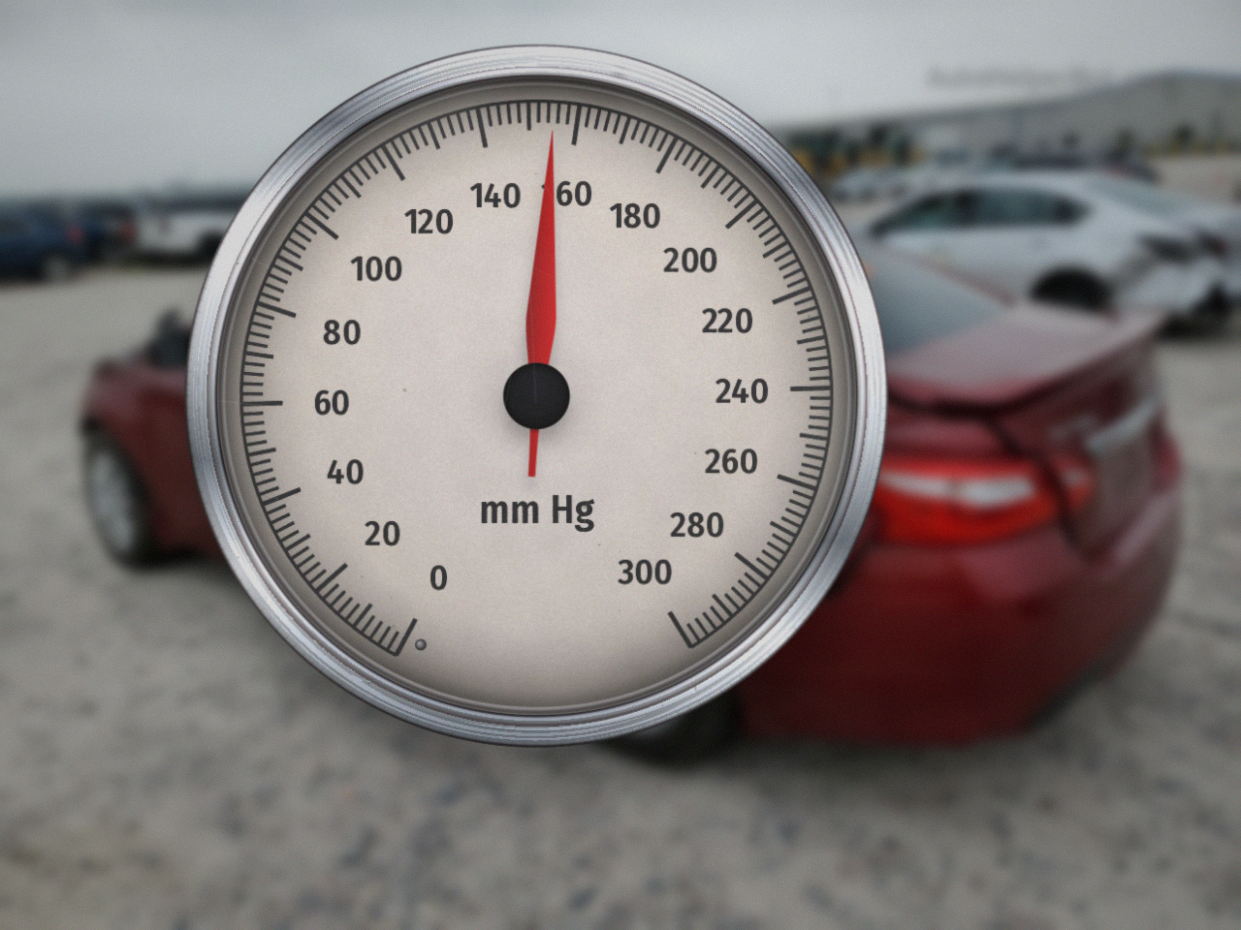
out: 155 mmHg
